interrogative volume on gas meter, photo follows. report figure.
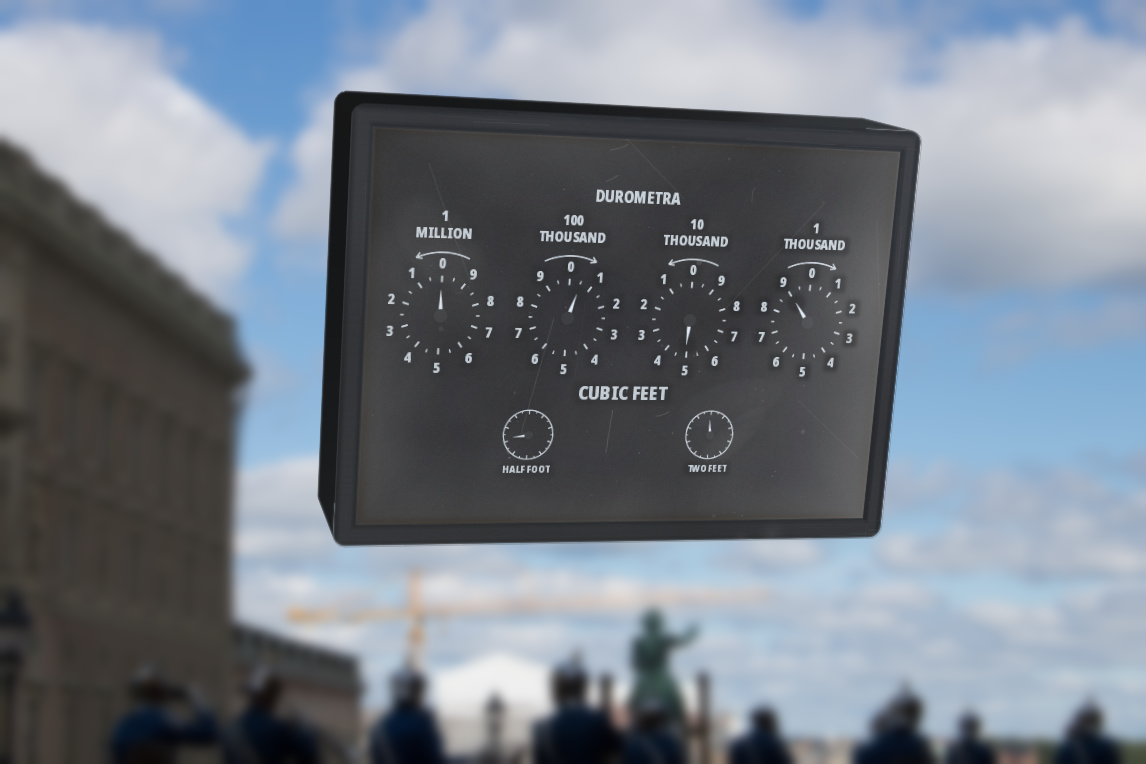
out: 4900 ft³
